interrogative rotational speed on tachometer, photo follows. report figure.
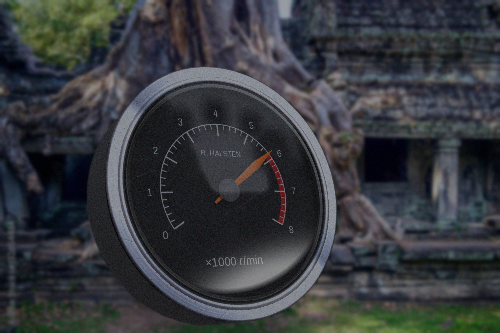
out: 5800 rpm
